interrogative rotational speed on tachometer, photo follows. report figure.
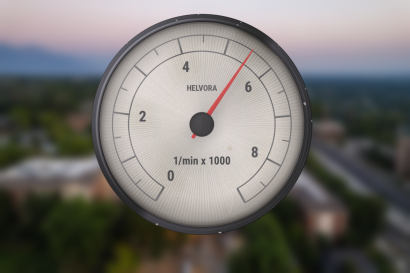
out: 5500 rpm
